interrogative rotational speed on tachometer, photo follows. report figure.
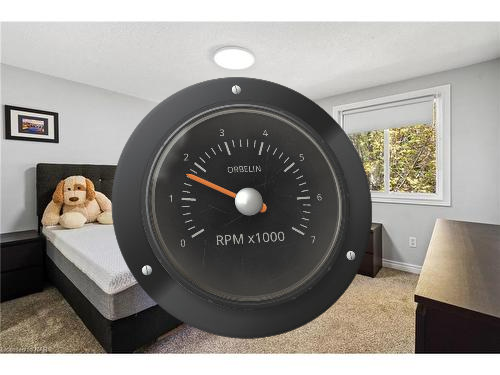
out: 1600 rpm
